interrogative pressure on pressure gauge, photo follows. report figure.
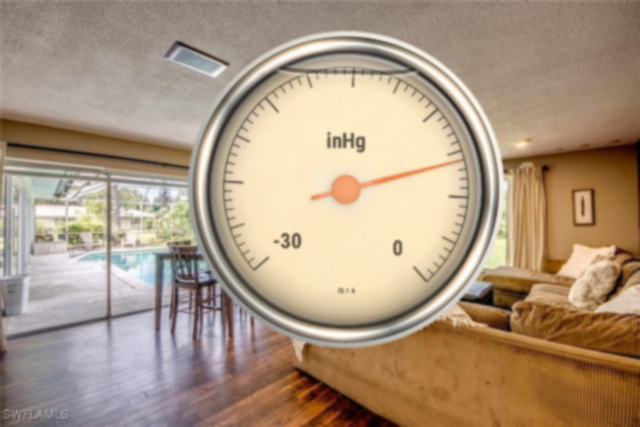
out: -7 inHg
